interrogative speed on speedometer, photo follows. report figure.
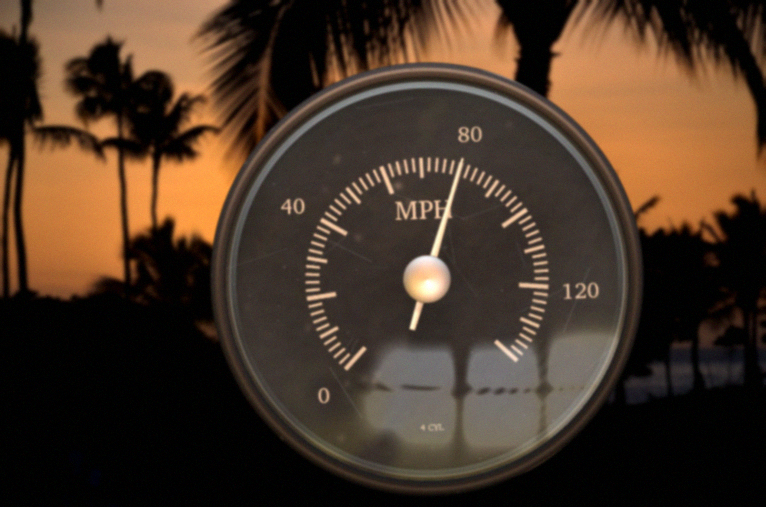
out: 80 mph
